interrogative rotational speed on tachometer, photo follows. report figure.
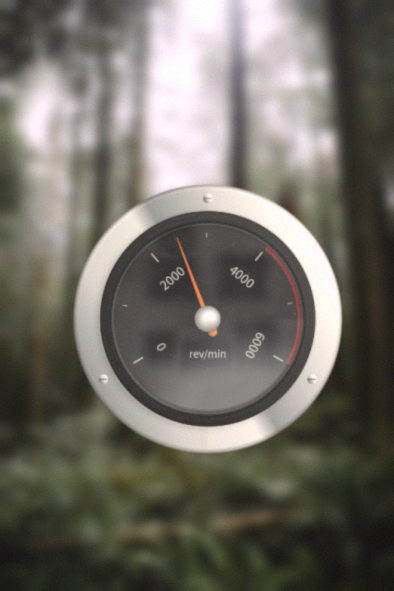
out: 2500 rpm
